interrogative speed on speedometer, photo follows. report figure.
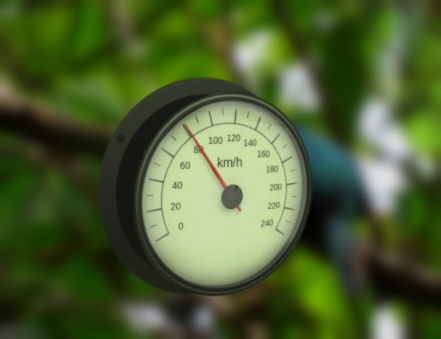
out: 80 km/h
